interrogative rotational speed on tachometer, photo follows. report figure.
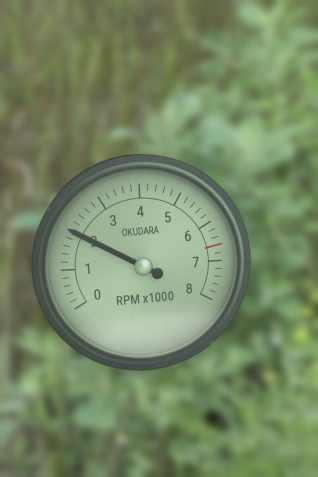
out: 2000 rpm
